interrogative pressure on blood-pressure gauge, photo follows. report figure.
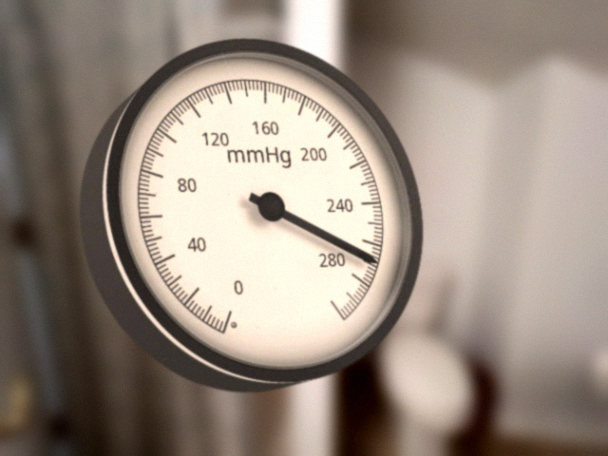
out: 270 mmHg
